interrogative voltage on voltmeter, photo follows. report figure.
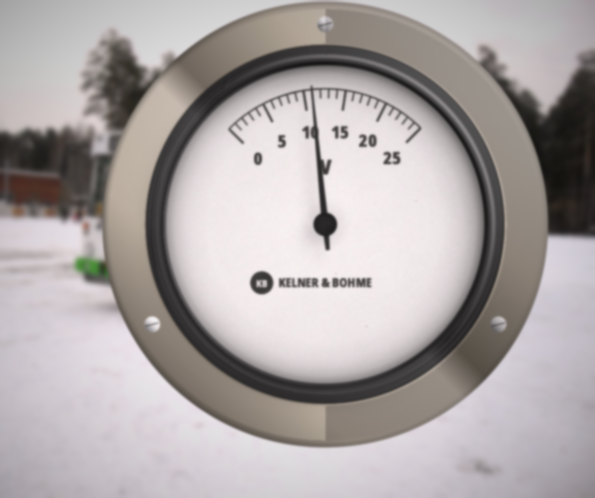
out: 11 V
